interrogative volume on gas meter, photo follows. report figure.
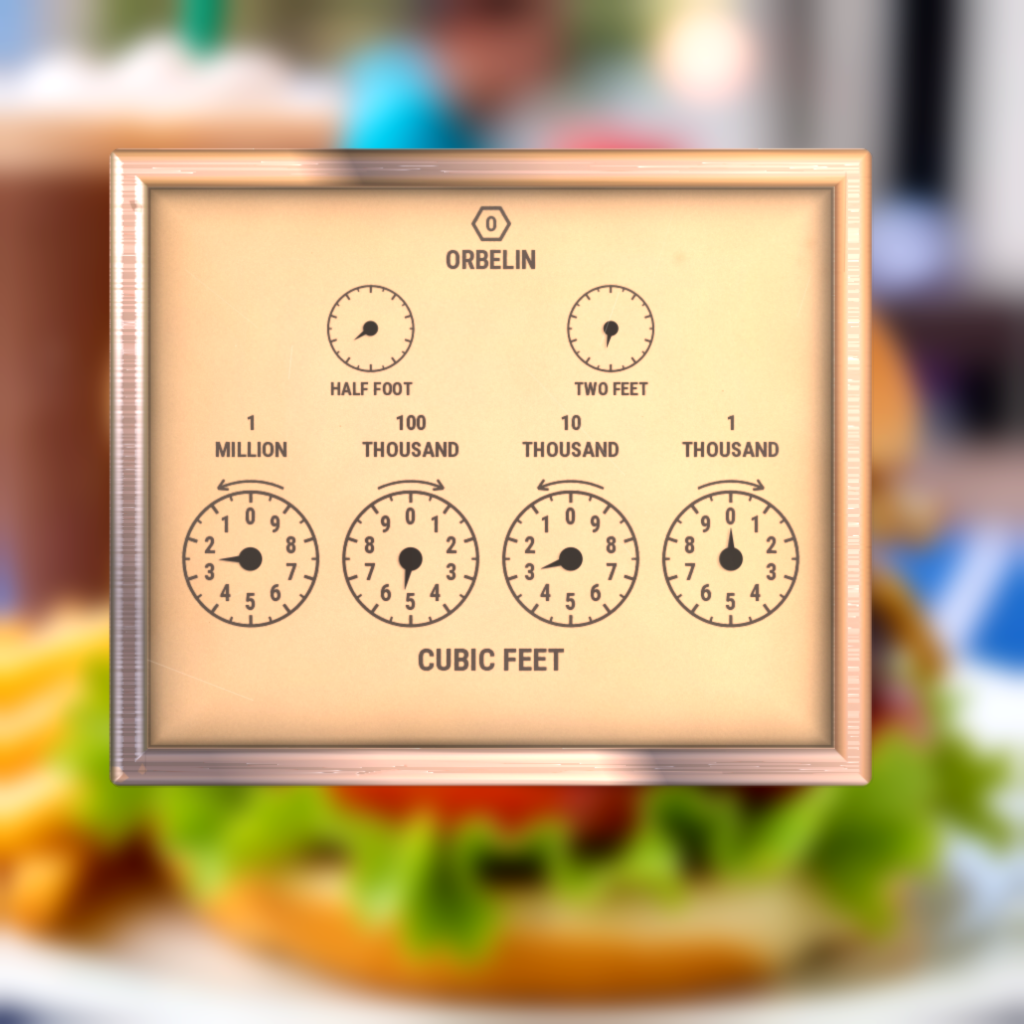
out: 253000 ft³
